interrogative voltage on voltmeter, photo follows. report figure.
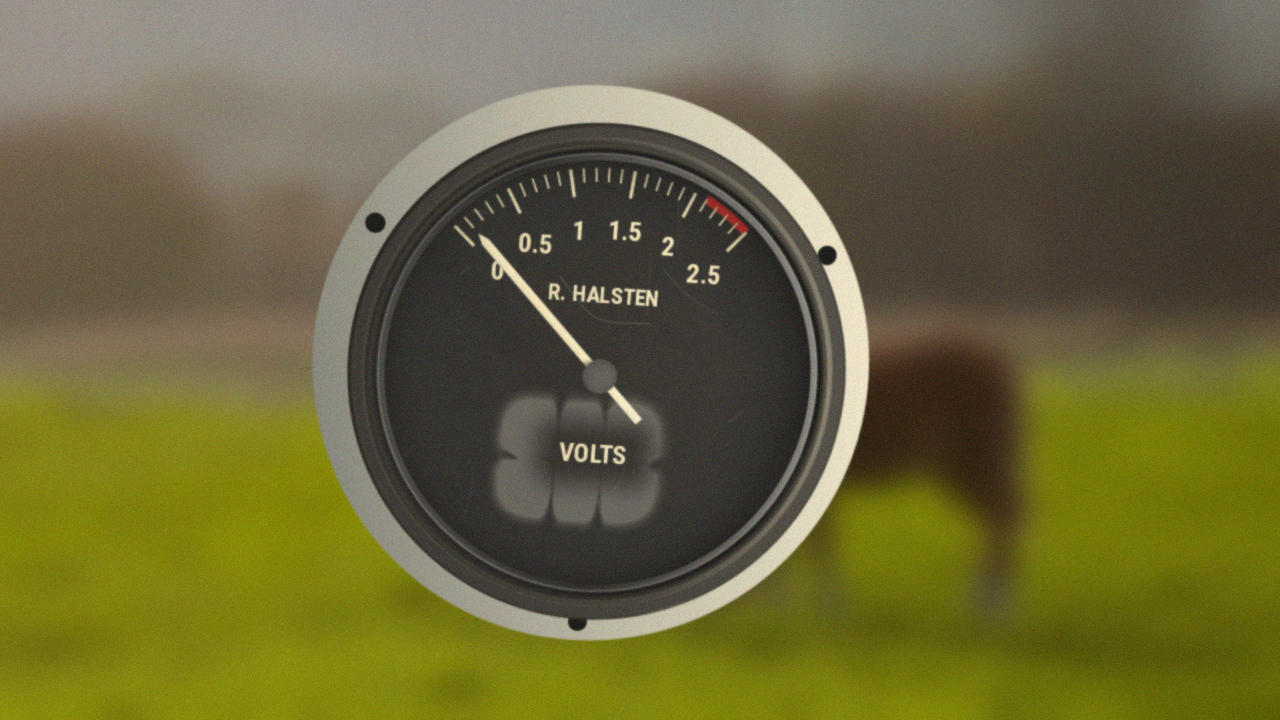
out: 0.1 V
